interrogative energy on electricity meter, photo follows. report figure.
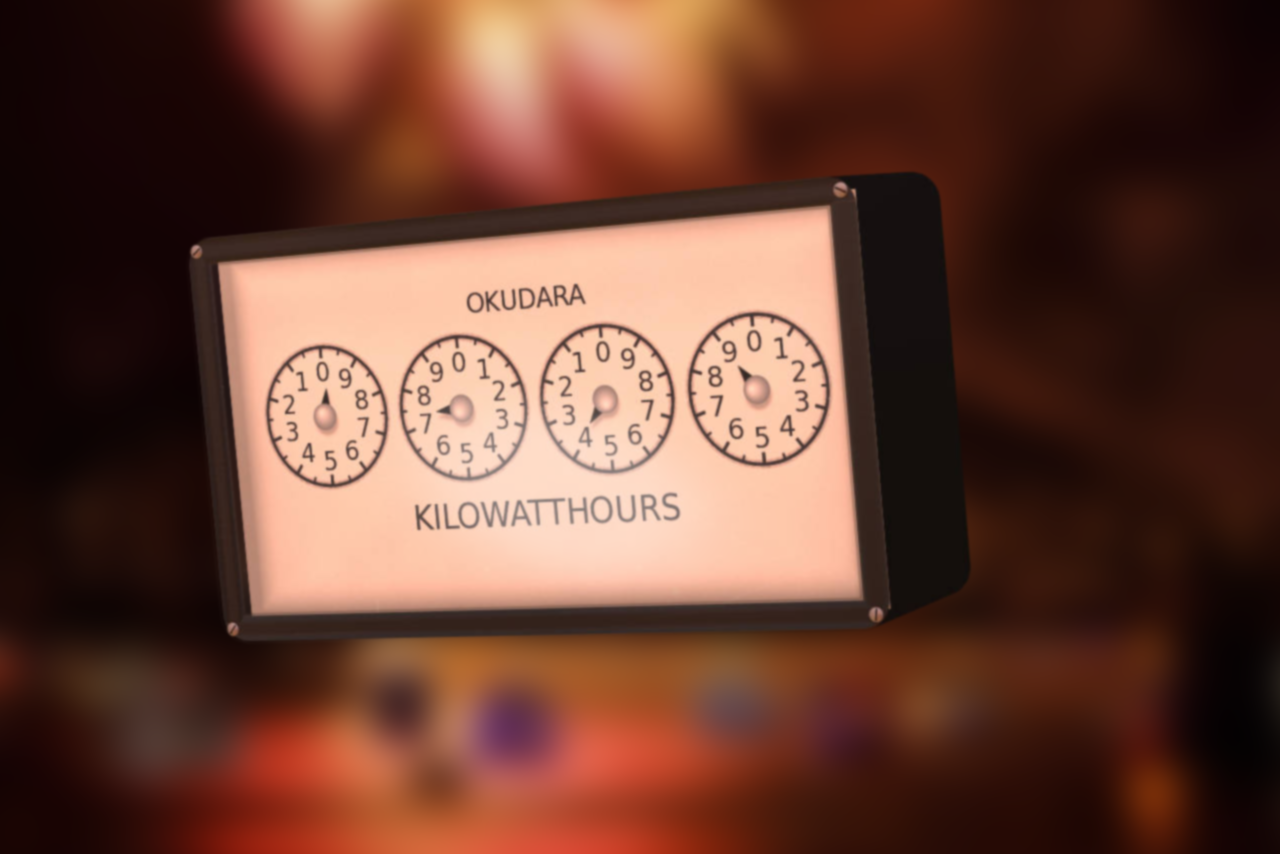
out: 9739 kWh
